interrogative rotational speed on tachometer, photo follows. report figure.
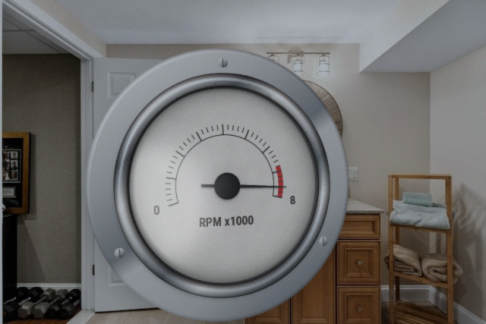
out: 7600 rpm
